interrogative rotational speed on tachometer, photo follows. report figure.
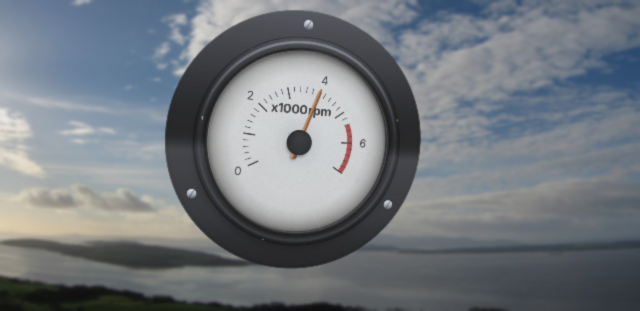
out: 4000 rpm
